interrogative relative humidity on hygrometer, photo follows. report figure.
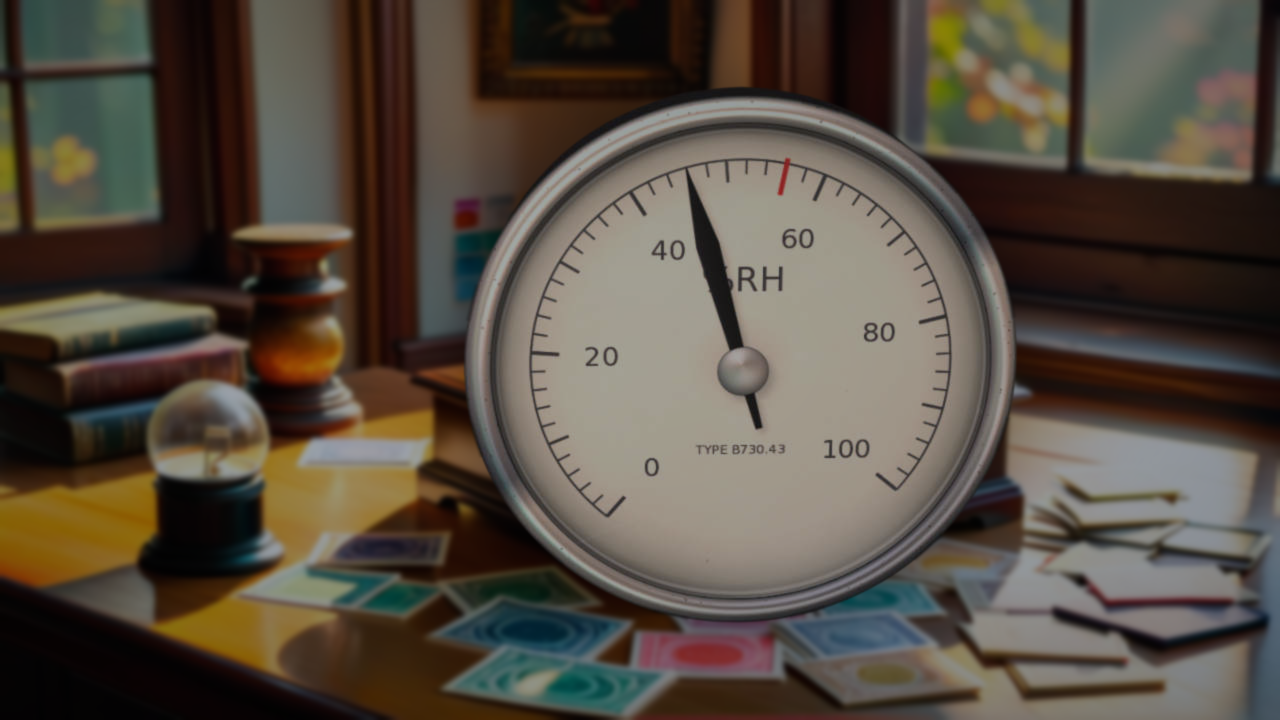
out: 46 %
